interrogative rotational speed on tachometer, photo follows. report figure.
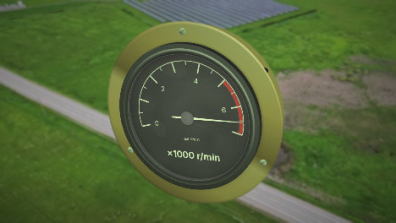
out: 6500 rpm
